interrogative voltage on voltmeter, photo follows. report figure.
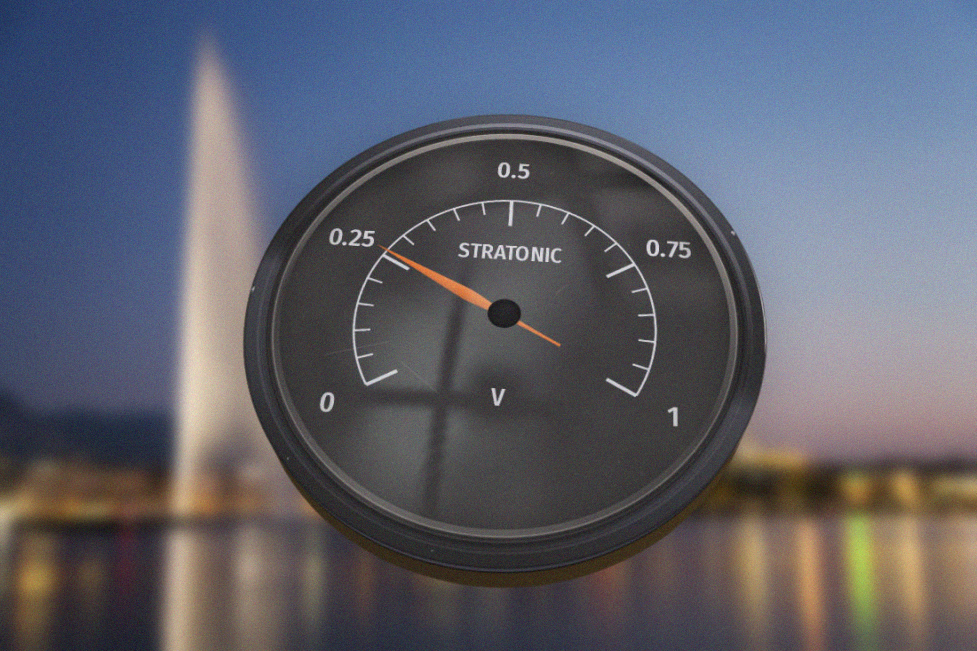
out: 0.25 V
